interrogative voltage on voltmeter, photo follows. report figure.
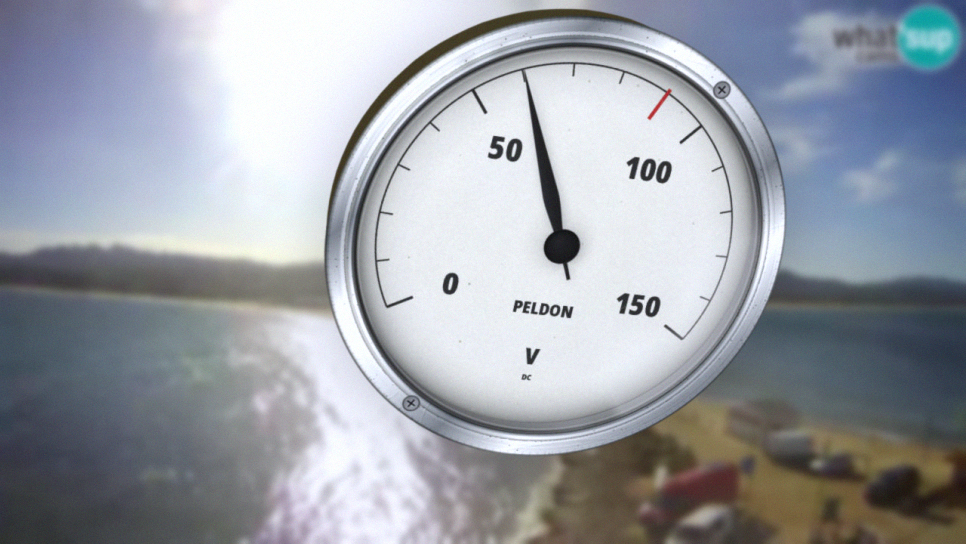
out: 60 V
